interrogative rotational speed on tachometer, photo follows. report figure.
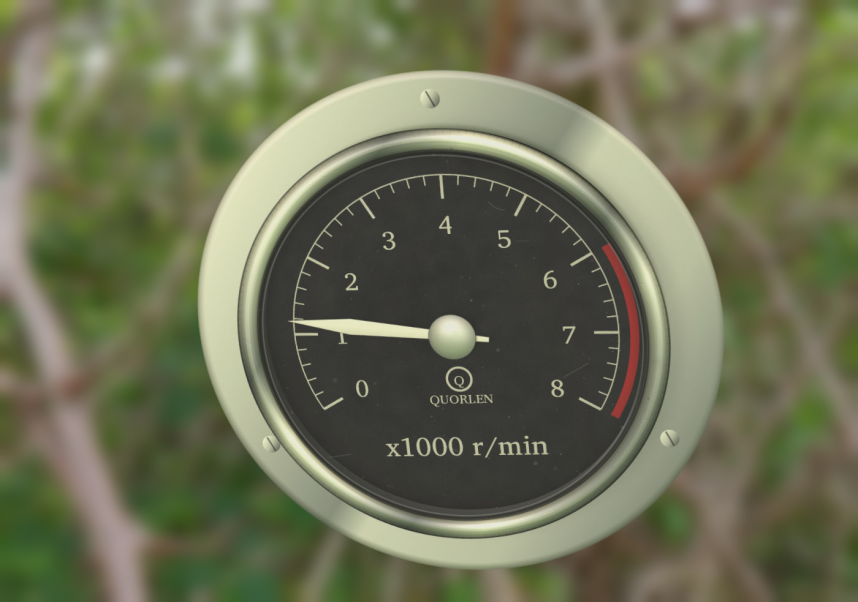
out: 1200 rpm
